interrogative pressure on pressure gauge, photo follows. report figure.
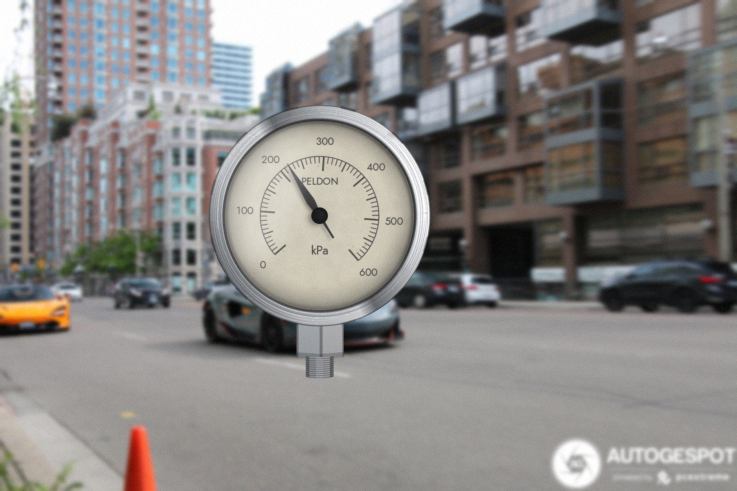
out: 220 kPa
